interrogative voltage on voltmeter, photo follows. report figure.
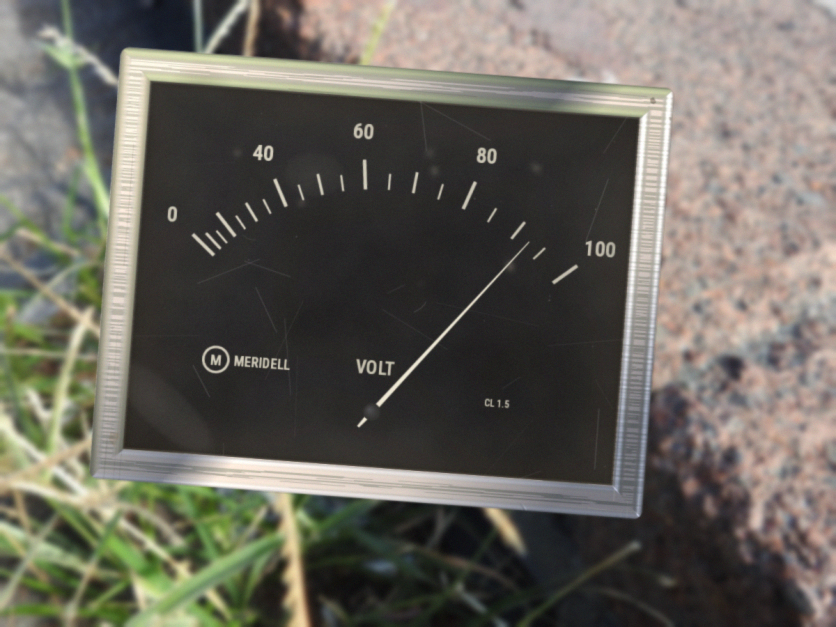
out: 92.5 V
